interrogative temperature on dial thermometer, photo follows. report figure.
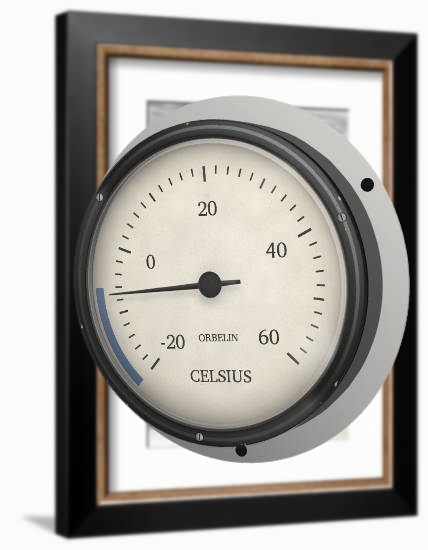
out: -7 °C
